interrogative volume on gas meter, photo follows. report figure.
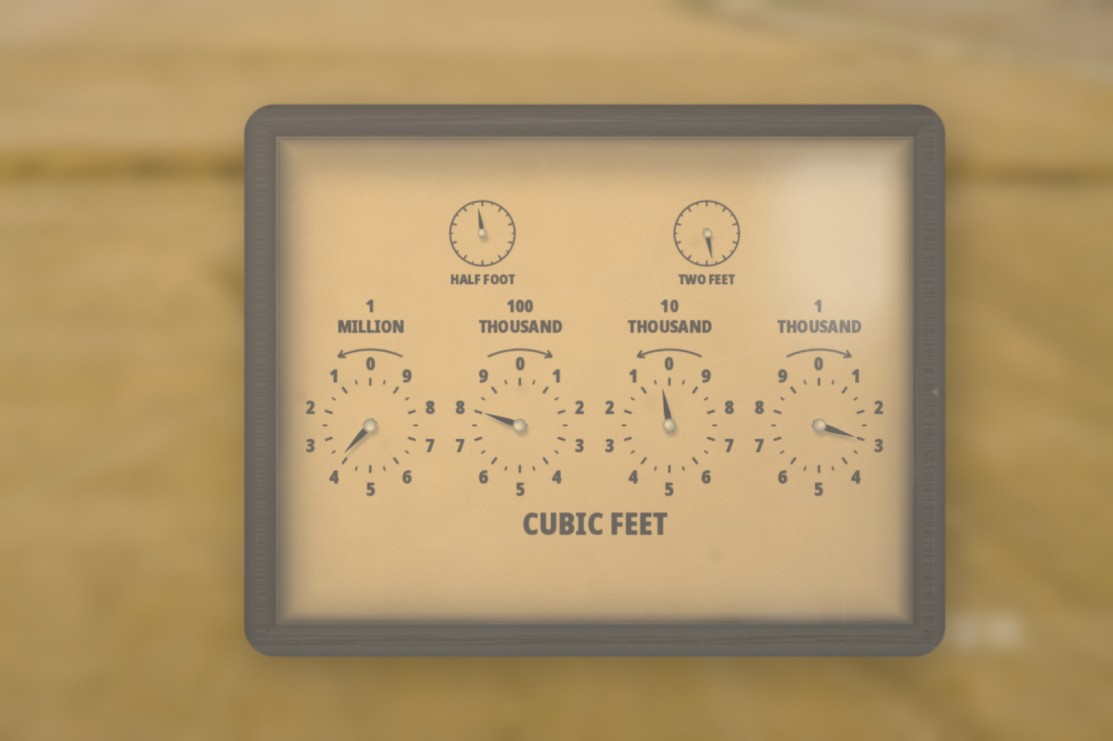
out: 380300 ft³
